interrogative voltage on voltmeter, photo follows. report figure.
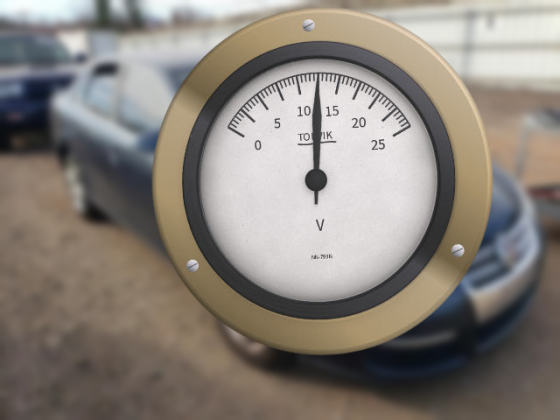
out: 12.5 V
